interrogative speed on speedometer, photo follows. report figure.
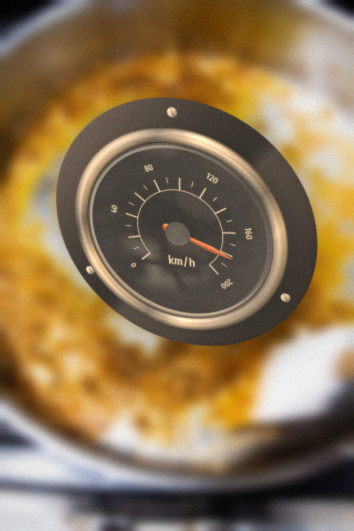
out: 180 km/h
